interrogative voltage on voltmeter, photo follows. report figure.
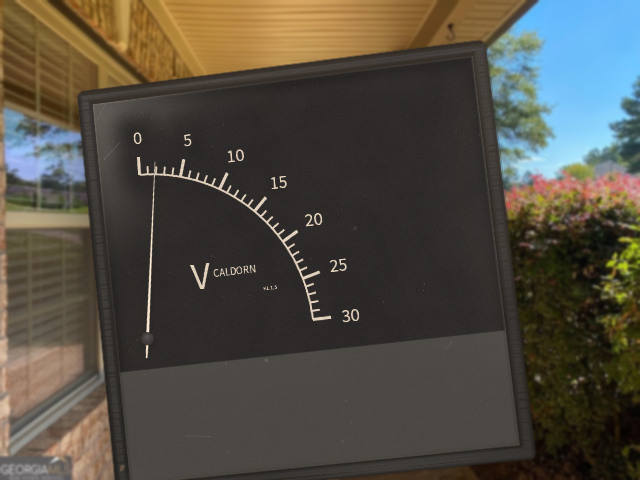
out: 2 V
